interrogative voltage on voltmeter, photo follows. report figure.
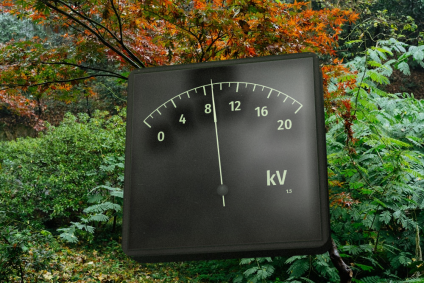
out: 9 kV
